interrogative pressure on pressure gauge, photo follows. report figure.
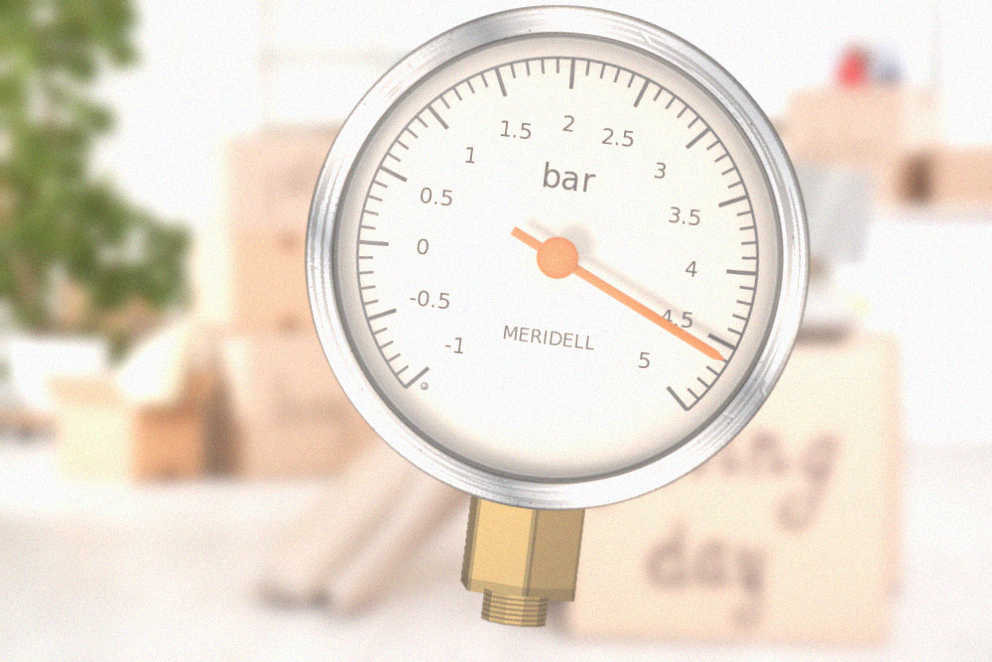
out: 4.6 bar
